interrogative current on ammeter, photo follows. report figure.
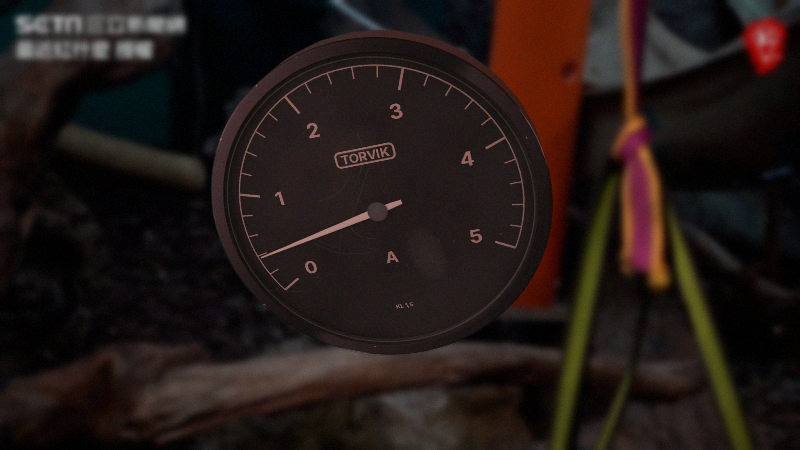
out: 0.4 A
